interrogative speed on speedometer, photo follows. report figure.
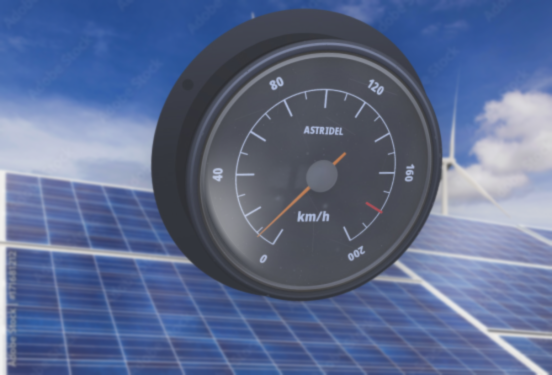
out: 10 km/h
